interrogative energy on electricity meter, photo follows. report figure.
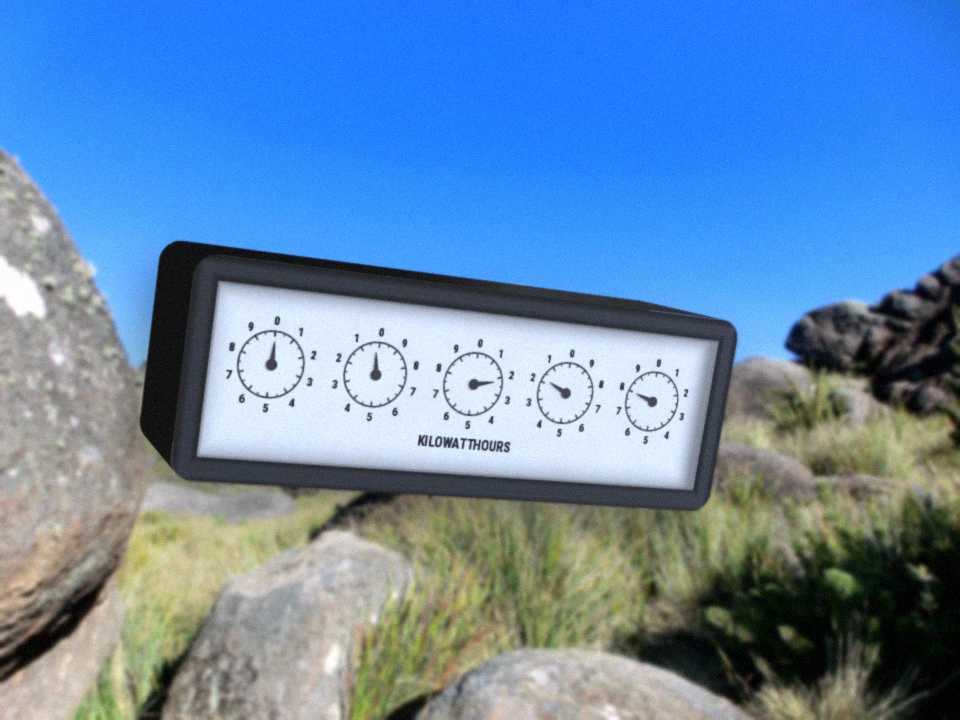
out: 218 kWh
